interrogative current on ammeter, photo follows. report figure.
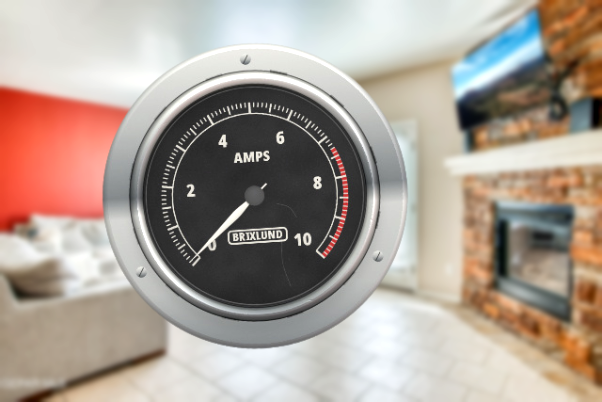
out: 0.1 A
